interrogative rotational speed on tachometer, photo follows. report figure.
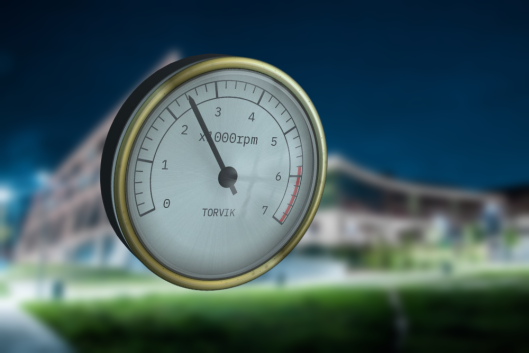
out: 2400 rpm
